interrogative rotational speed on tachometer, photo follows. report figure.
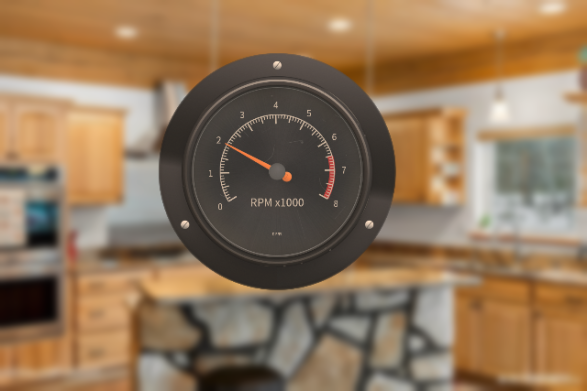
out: 2000 rpm
